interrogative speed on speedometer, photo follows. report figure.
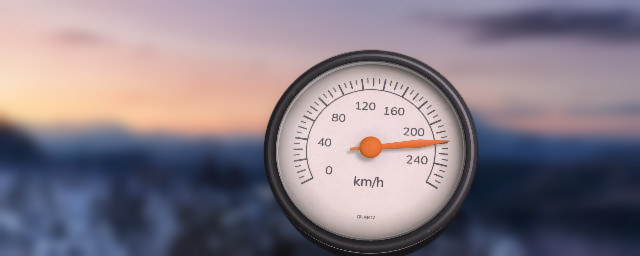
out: 220 km/h
